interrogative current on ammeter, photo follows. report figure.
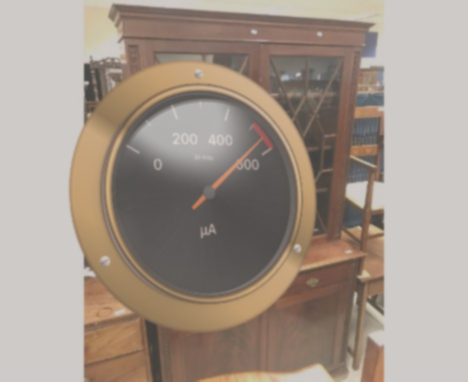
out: 550 µA
